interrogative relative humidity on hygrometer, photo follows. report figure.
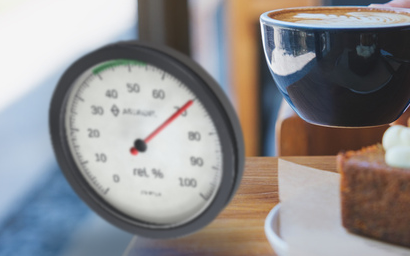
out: 70 %
